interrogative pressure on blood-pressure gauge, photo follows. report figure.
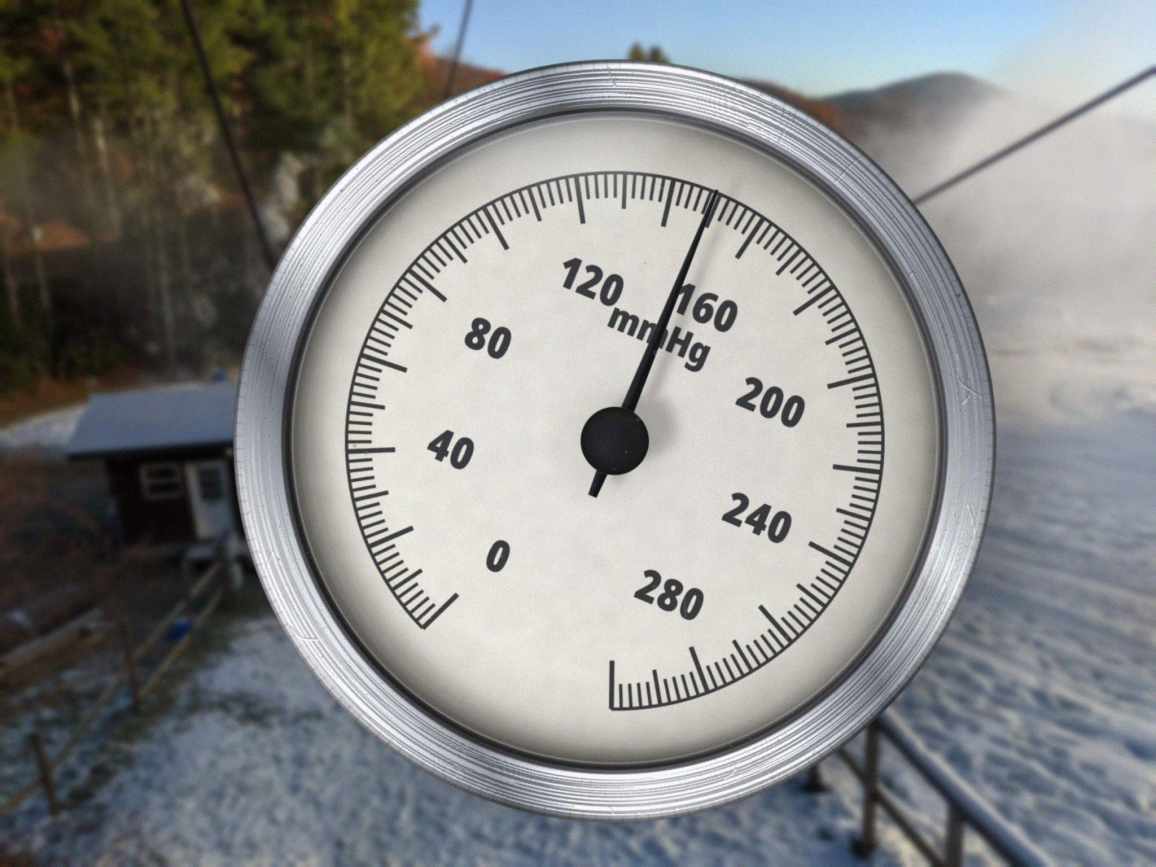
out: 149 mmHg
